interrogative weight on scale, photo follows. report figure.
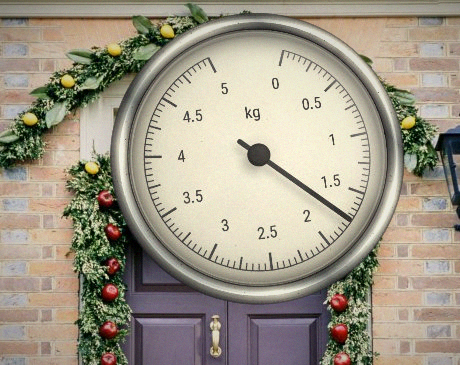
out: 1.75 kg
